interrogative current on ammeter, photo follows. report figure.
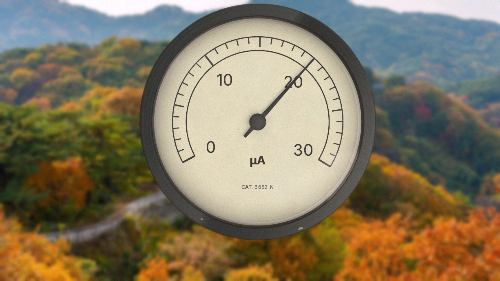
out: 20 µA
